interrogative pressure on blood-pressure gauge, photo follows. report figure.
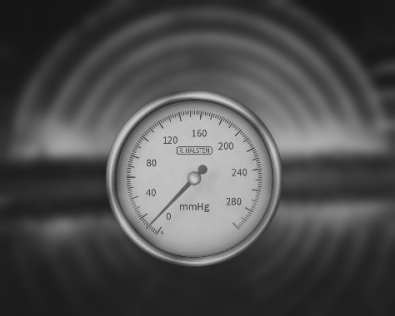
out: 10 mmHg
